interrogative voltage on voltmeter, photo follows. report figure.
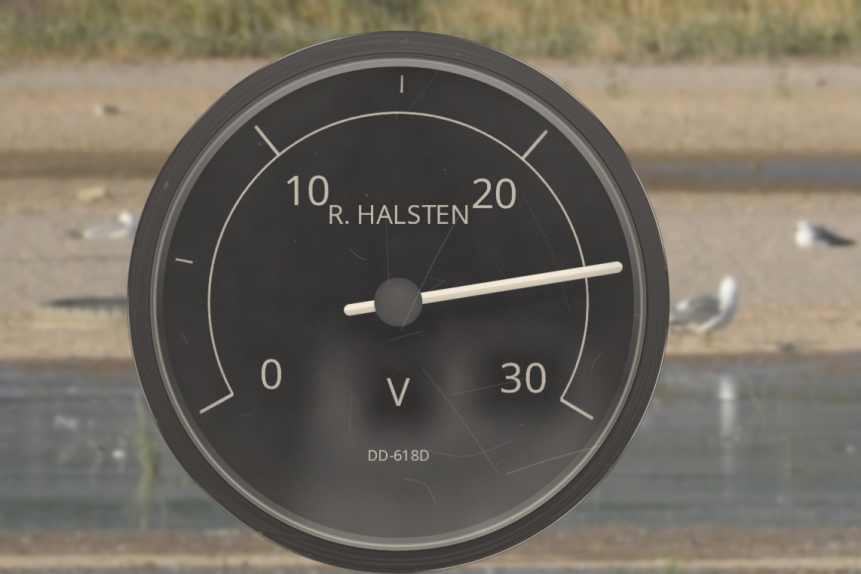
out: 25 V
